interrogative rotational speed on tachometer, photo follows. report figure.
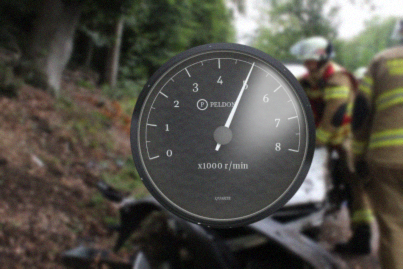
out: 5000 rpm
